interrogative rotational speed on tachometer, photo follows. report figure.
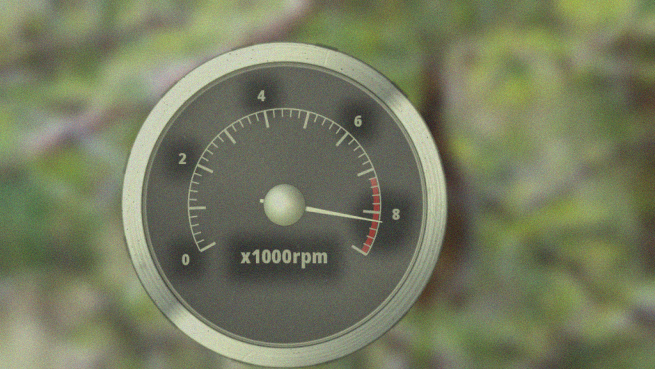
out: 8200 rpm
